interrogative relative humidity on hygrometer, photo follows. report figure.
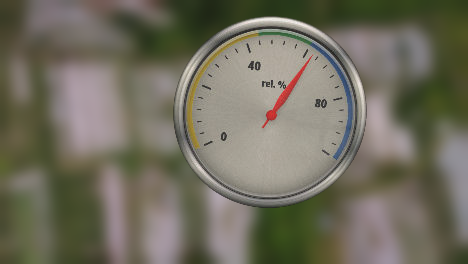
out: 62 %
